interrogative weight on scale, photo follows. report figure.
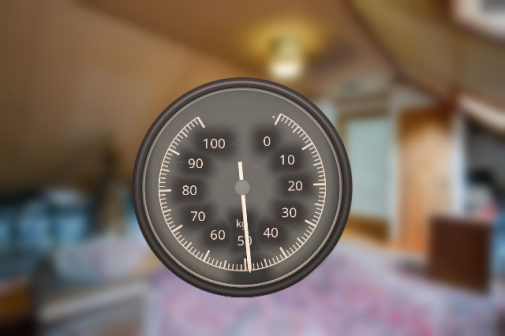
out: 49 kg
